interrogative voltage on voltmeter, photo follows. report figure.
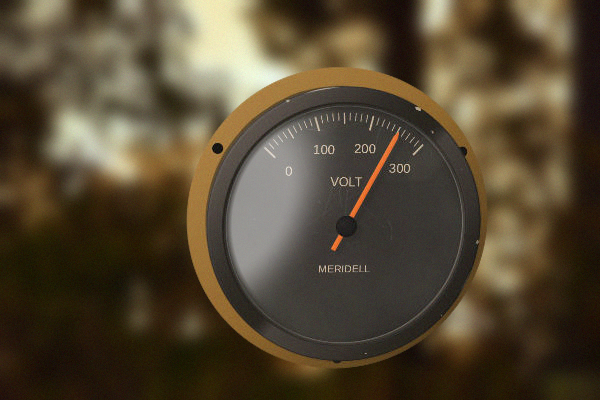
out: 250 V
